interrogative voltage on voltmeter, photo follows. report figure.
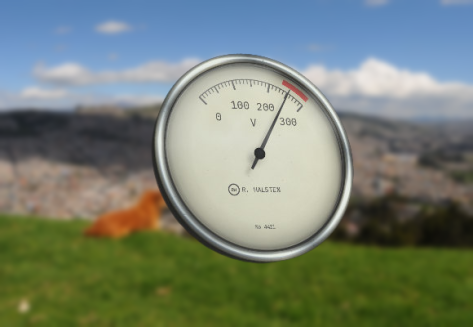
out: 250 V
